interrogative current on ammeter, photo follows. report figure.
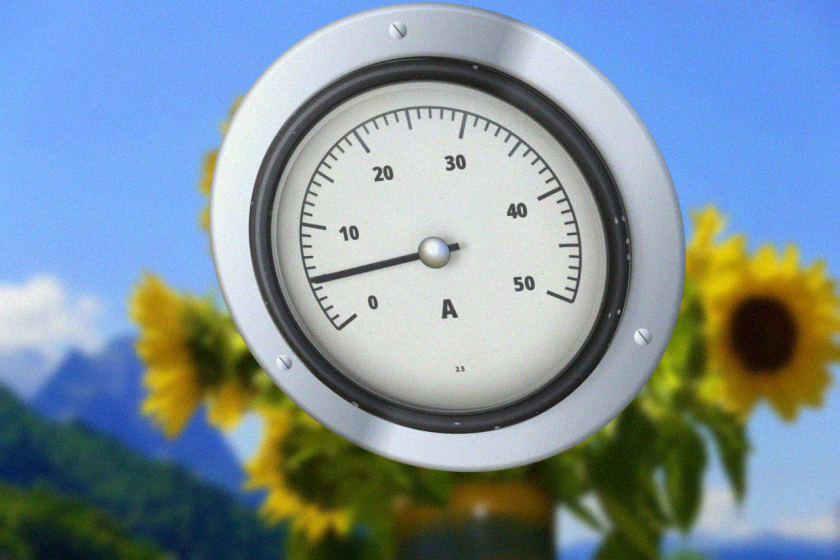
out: 5 A
